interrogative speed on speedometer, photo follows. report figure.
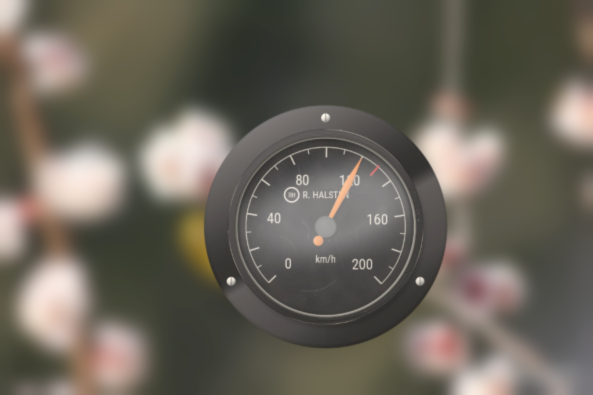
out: 120 km/h
